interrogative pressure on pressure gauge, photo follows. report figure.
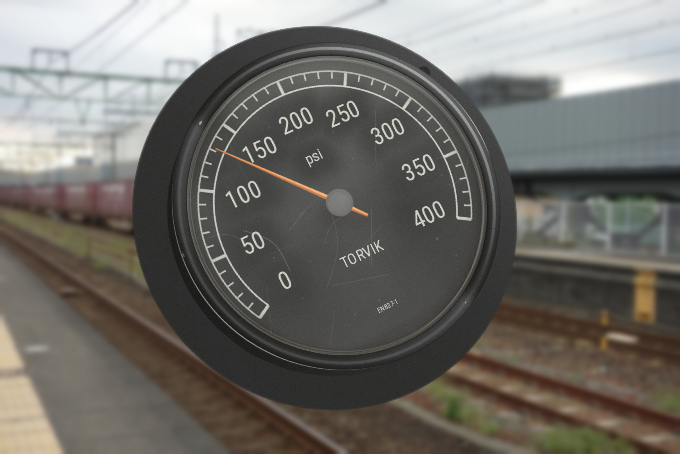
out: 130 psi
